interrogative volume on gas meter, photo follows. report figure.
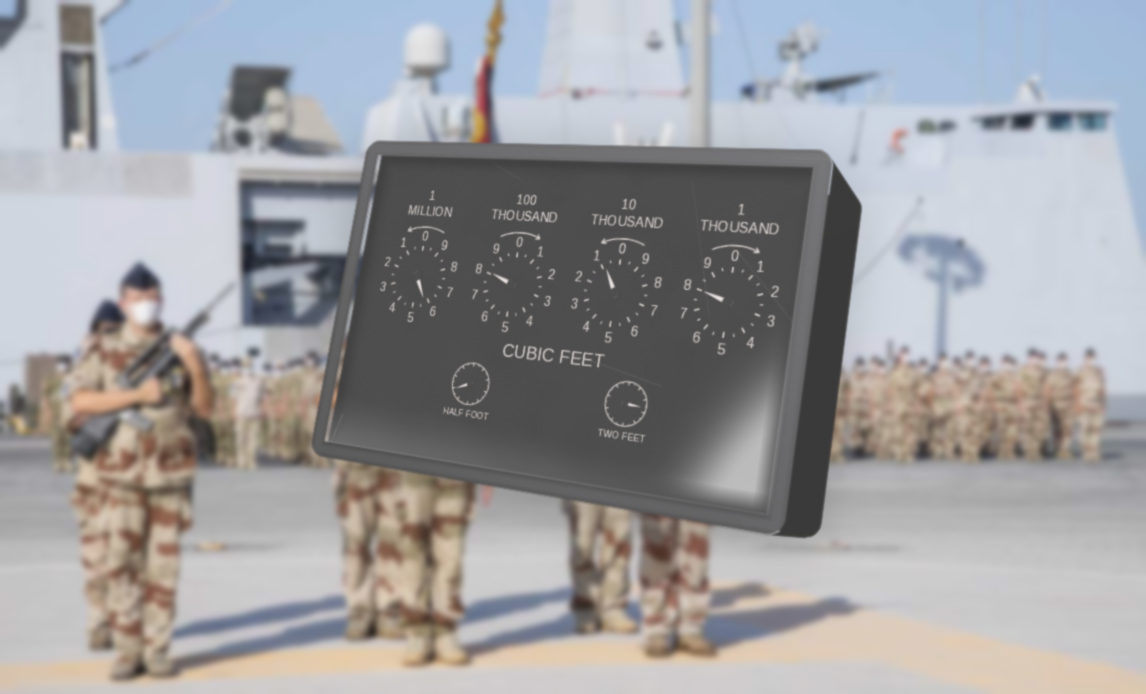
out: 580800 ft³
